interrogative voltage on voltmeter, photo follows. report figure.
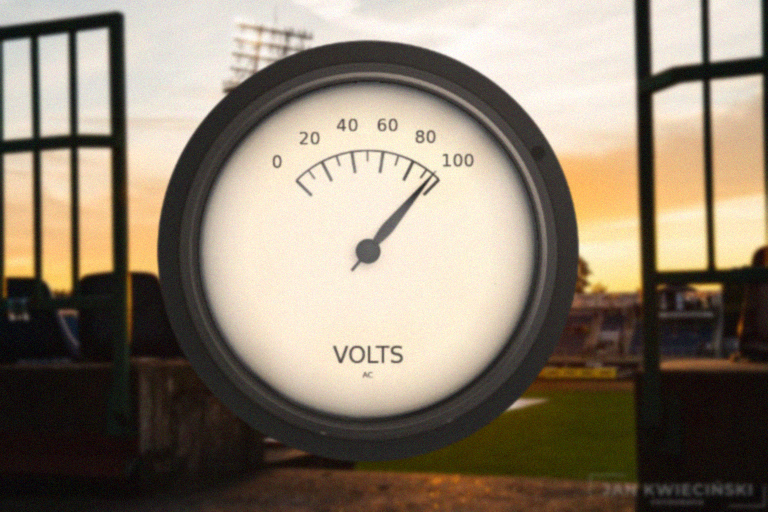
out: 95 V
